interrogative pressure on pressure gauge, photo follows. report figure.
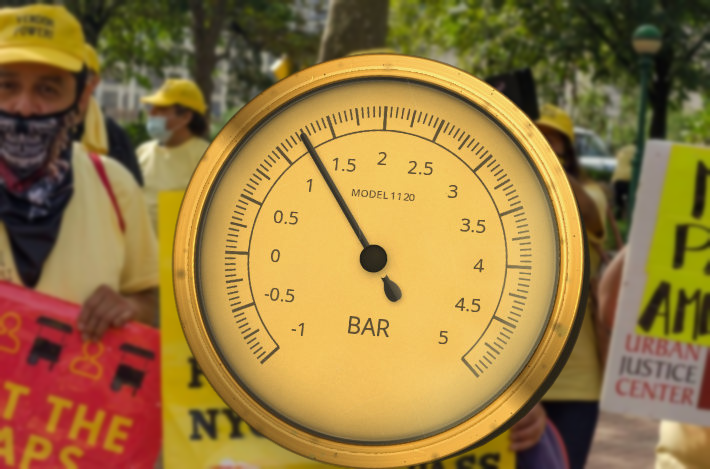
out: 1.25 bar
